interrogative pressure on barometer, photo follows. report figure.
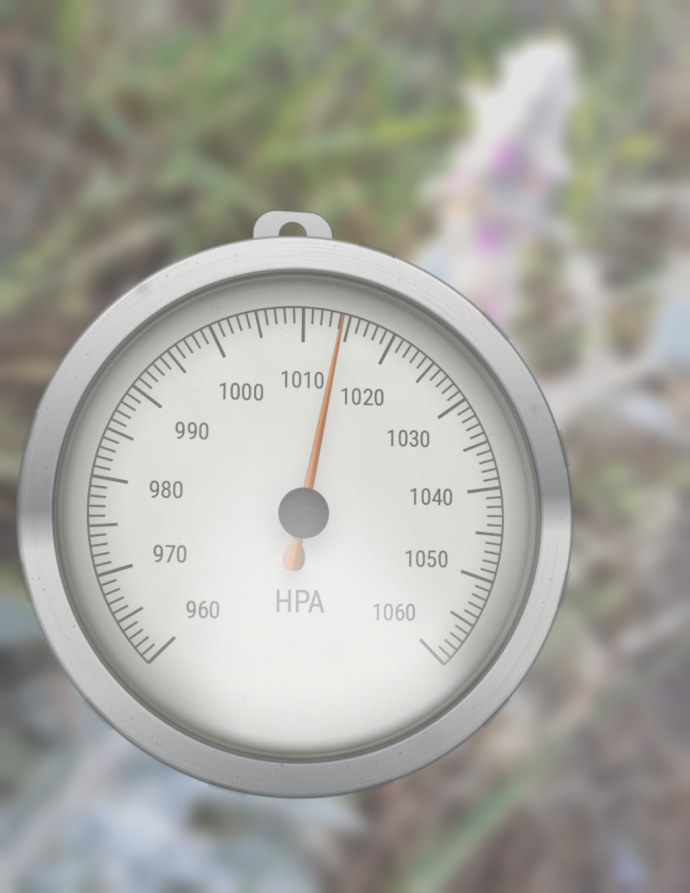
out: 1014 hPa
